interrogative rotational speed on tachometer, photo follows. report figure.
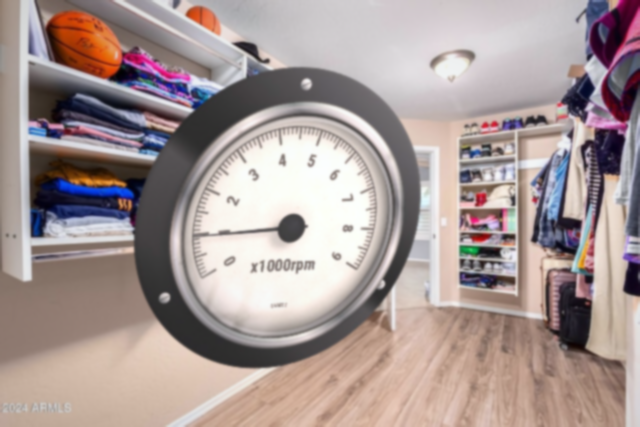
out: 1000 rpm
